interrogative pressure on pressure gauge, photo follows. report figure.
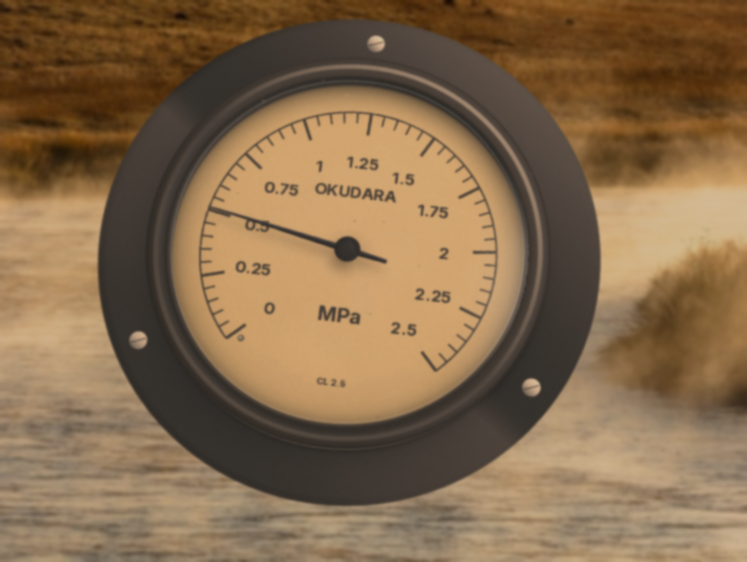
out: 0.5 MPa
